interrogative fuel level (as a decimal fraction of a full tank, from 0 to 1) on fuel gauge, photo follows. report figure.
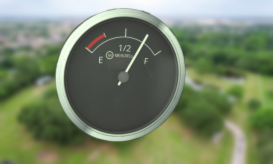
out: 0.75
